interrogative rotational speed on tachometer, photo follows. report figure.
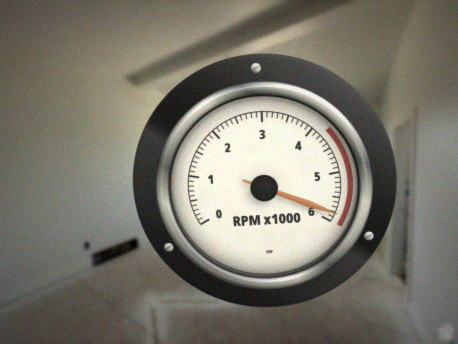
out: 5800 rpm
